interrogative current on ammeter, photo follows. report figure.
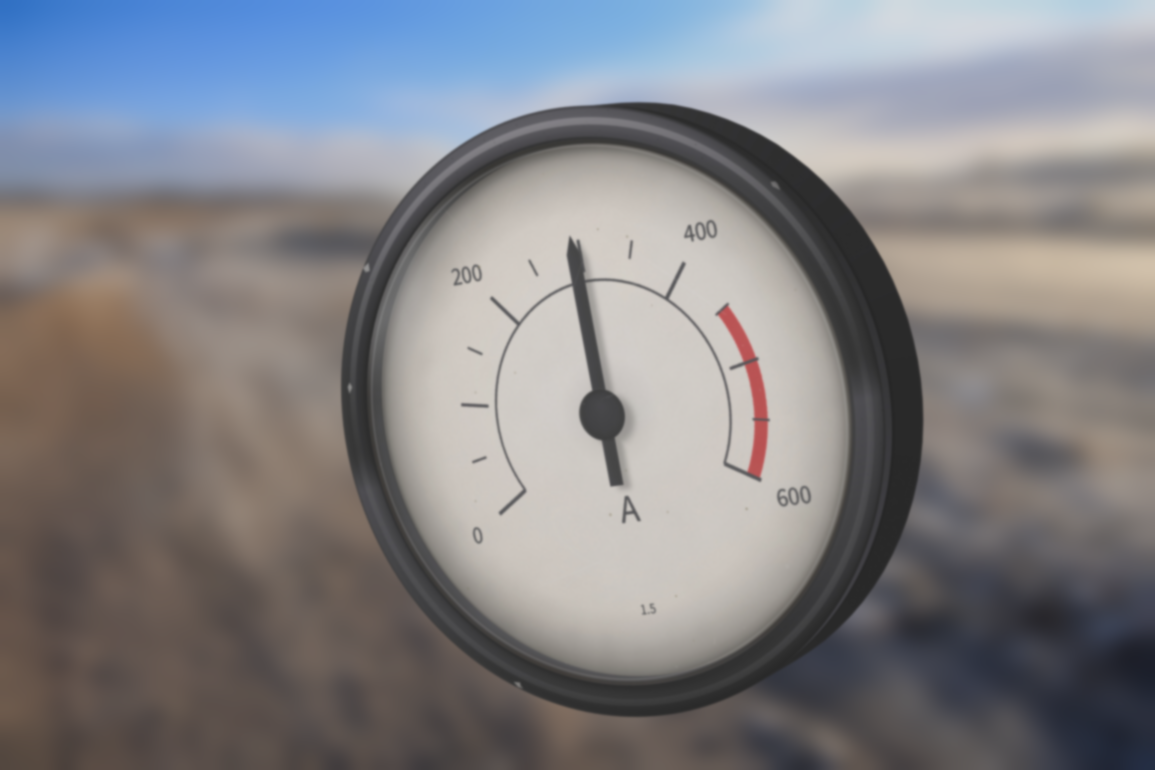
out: 300 A
